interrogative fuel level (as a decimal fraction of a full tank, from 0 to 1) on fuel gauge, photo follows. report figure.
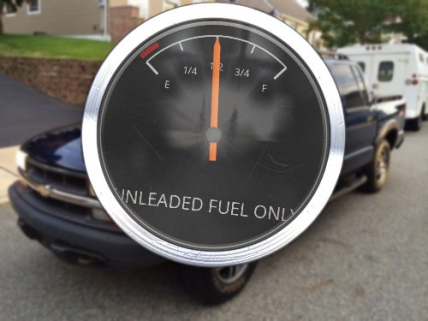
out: 0.5
